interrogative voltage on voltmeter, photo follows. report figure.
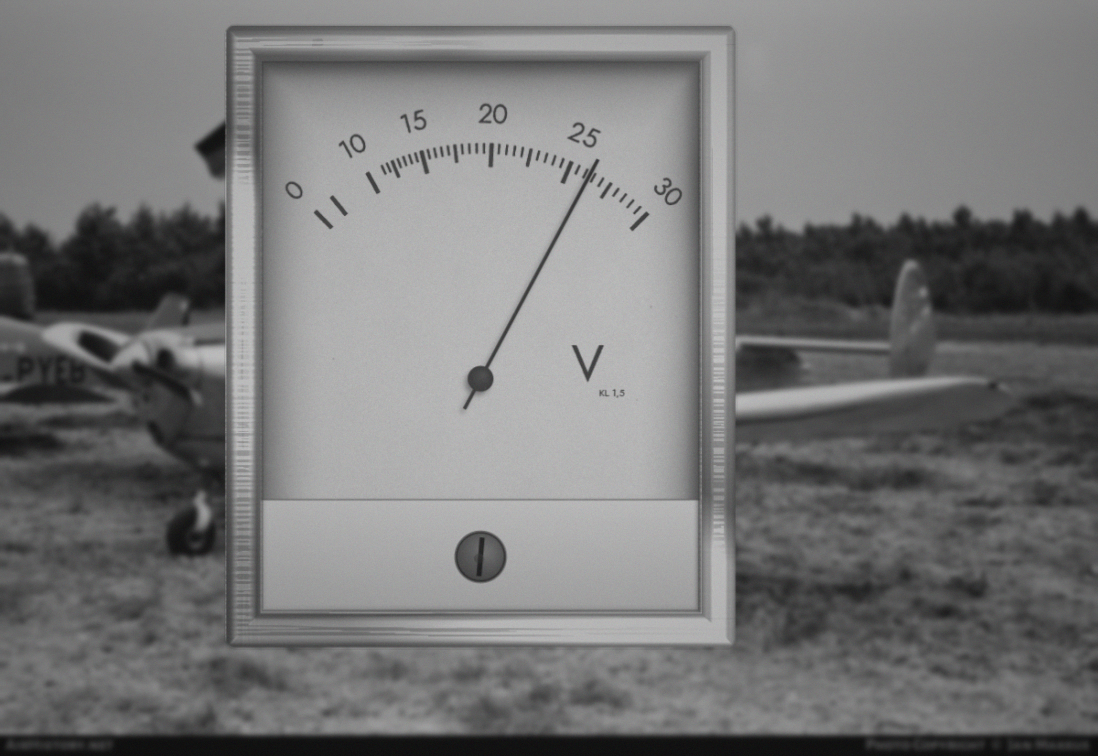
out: 26.25 V
